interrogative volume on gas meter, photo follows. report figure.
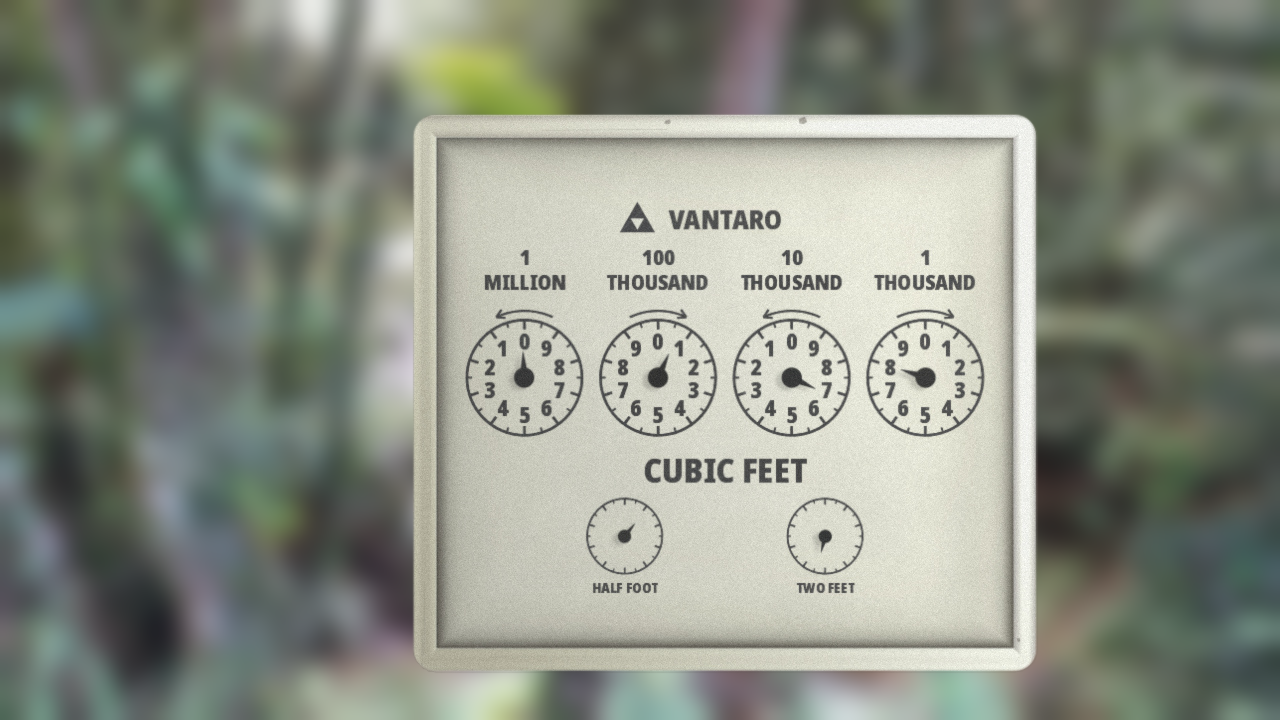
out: 6800 ft³
